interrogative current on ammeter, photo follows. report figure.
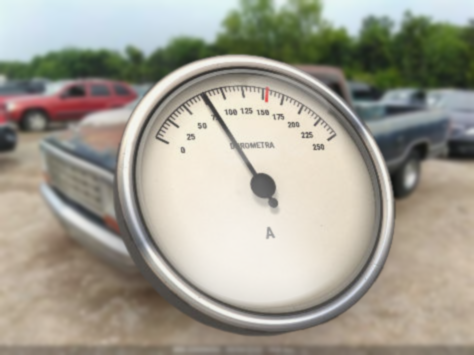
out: 75 A
